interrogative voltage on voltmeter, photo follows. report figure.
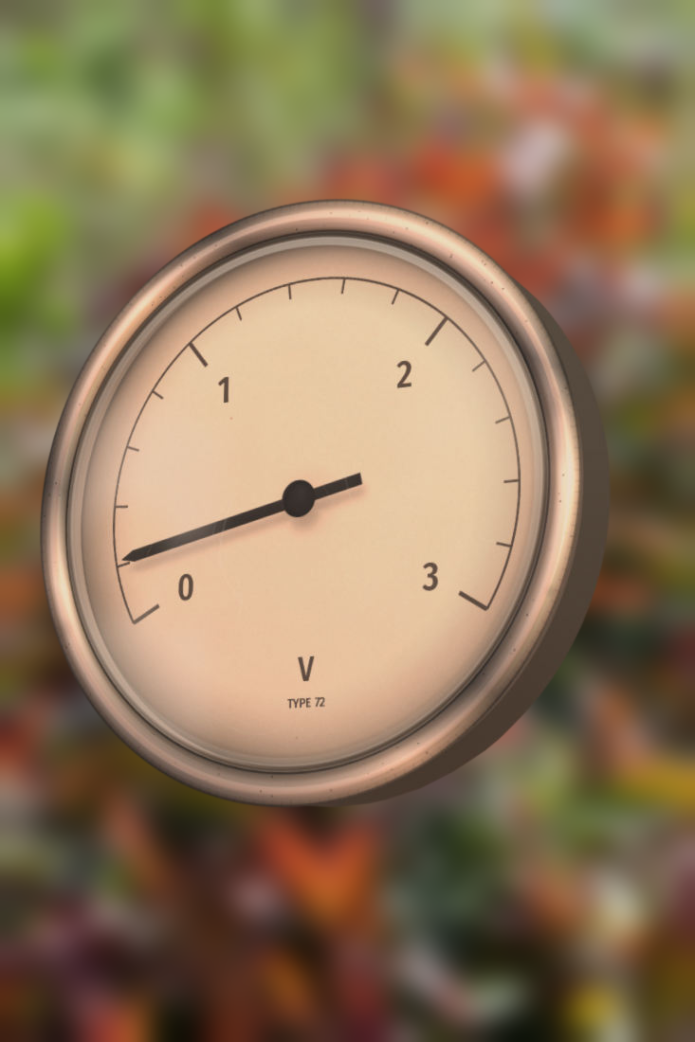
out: 0.2 V
